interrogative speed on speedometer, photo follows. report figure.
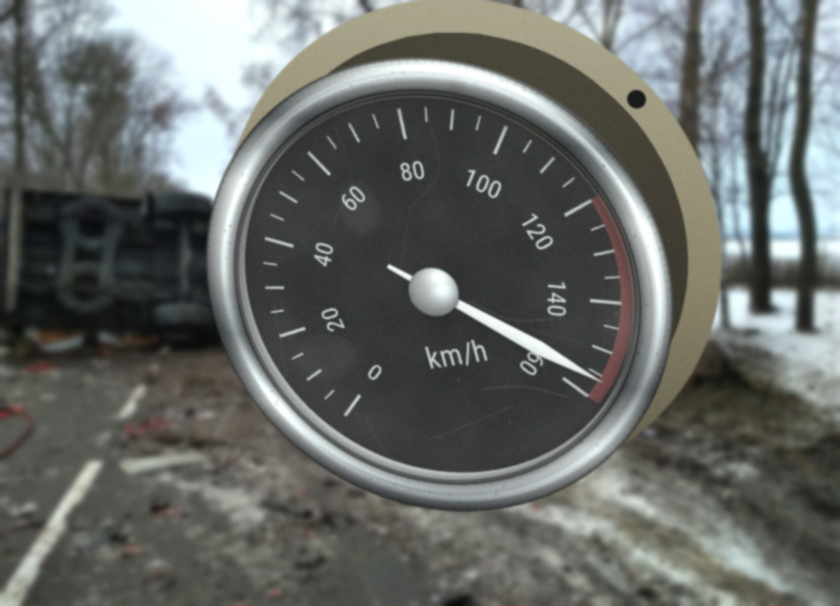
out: 155 km/h
